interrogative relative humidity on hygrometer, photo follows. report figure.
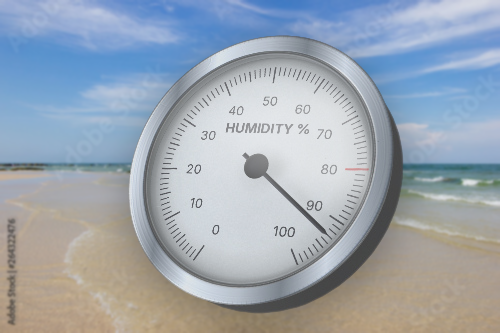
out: 93 %
